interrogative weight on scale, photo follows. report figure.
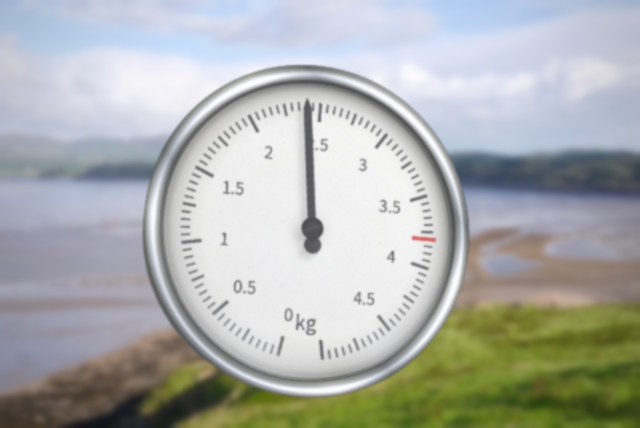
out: 2.4 kg
